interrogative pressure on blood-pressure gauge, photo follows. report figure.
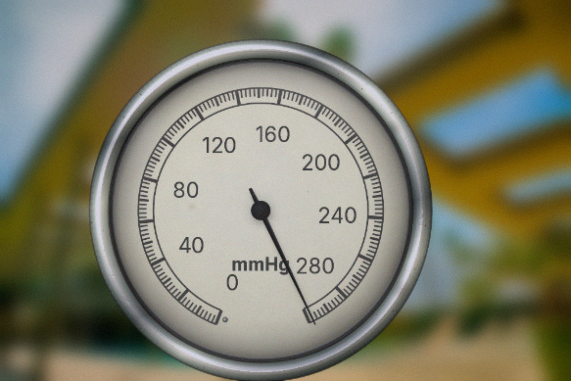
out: 298 mmHg
